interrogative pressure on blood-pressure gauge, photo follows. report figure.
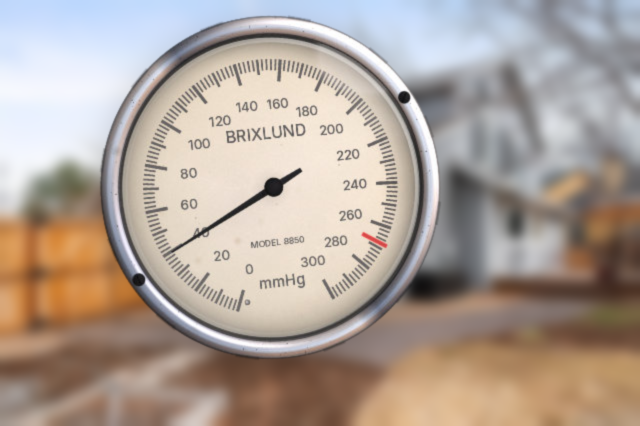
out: 40 mmHg
